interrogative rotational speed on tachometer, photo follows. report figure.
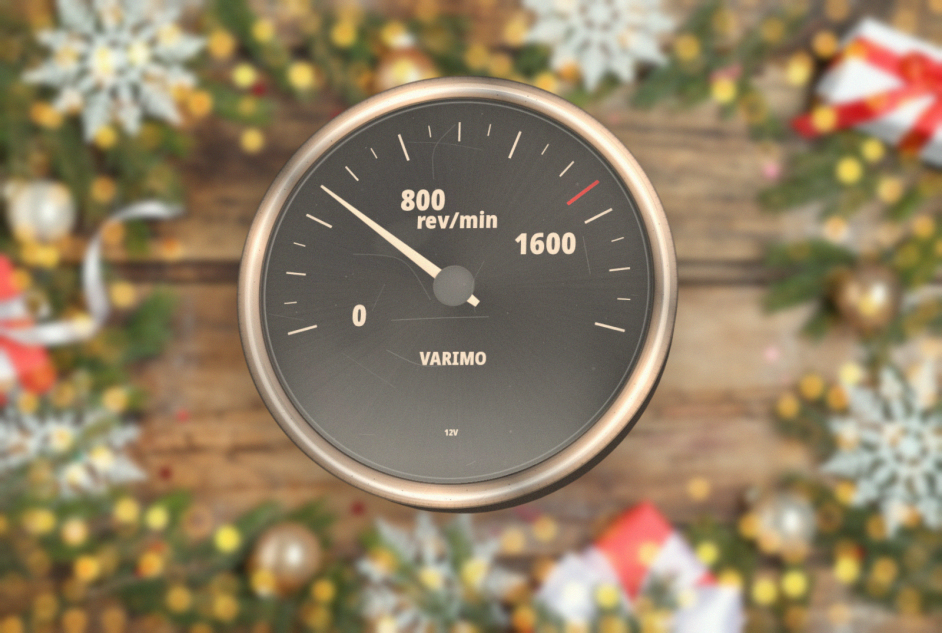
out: 500 rpm
